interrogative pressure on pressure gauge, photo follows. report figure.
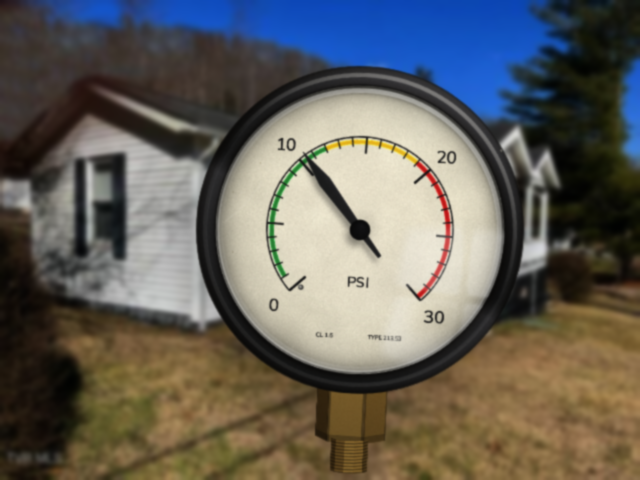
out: 10.5 psi
